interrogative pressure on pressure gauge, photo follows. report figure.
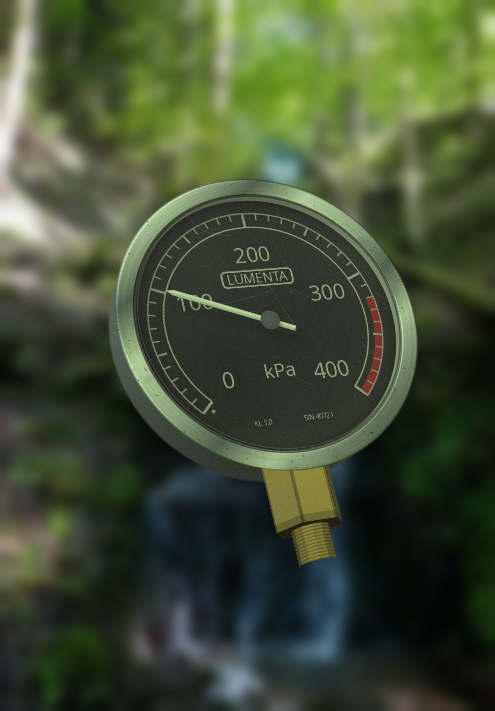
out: 100 kPa
